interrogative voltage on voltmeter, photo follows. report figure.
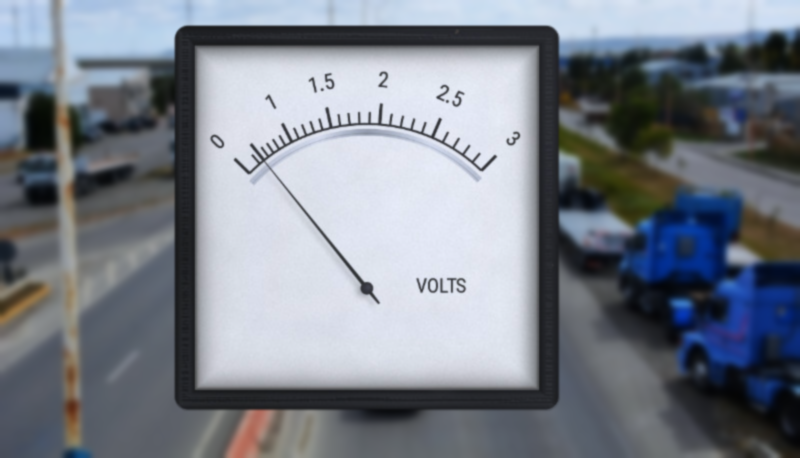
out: 0.5 V
